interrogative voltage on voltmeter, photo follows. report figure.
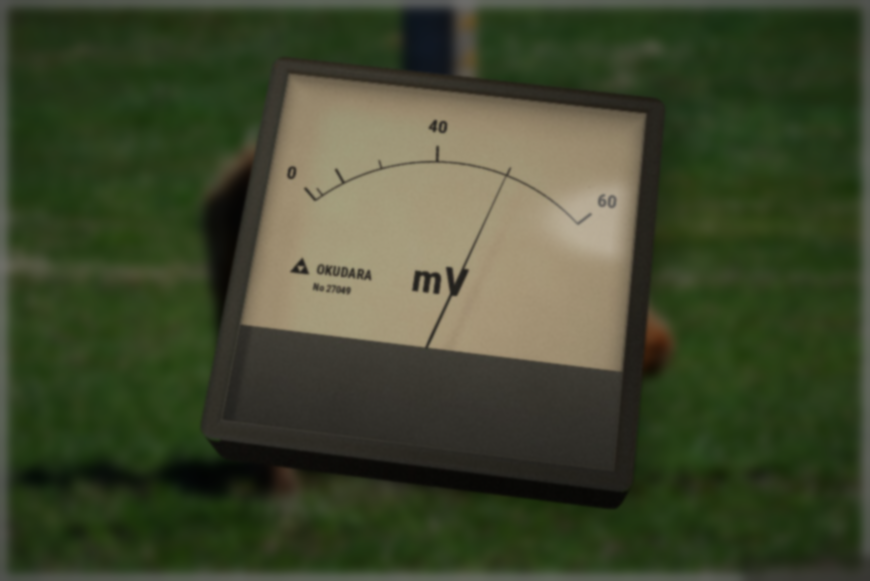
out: 50 mV
